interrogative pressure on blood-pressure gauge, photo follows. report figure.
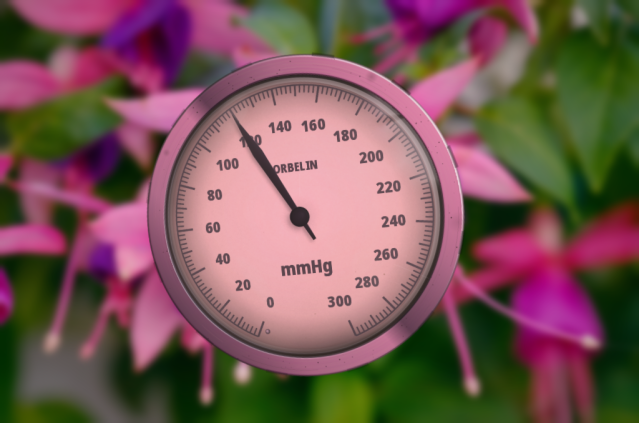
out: 120 mmHg
